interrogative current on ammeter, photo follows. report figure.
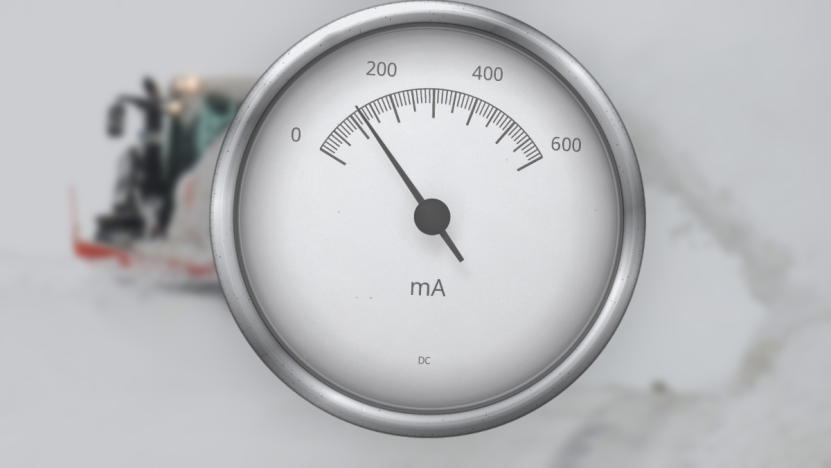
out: 120 mA
